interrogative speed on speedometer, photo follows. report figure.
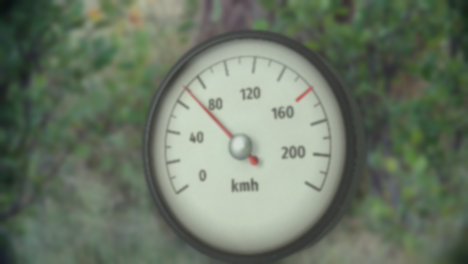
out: 70 km/h
